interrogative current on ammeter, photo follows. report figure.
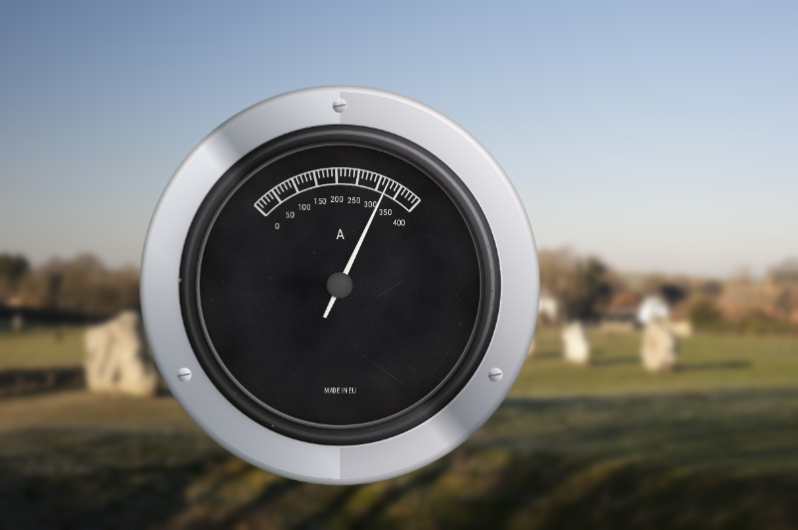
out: 320 A
